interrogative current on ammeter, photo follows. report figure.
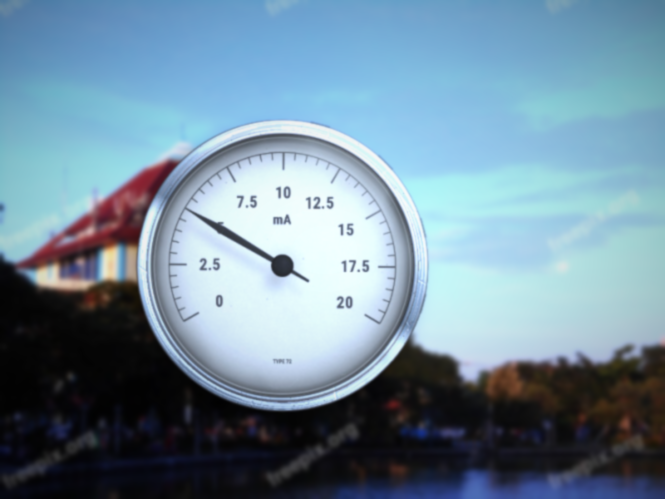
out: 5 mA
